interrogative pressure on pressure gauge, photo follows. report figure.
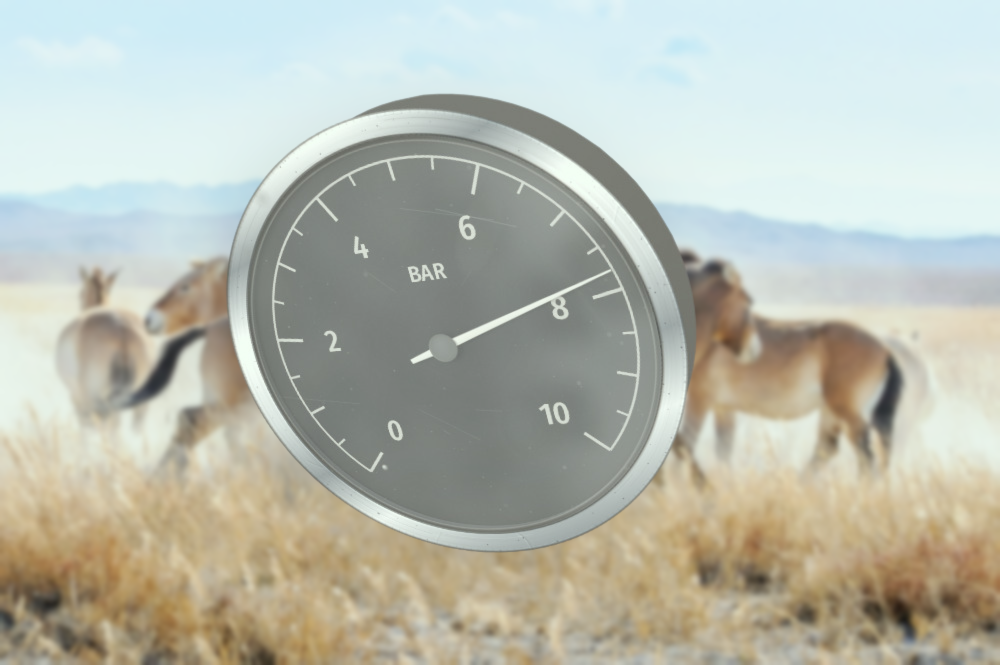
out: 7.75 bar
